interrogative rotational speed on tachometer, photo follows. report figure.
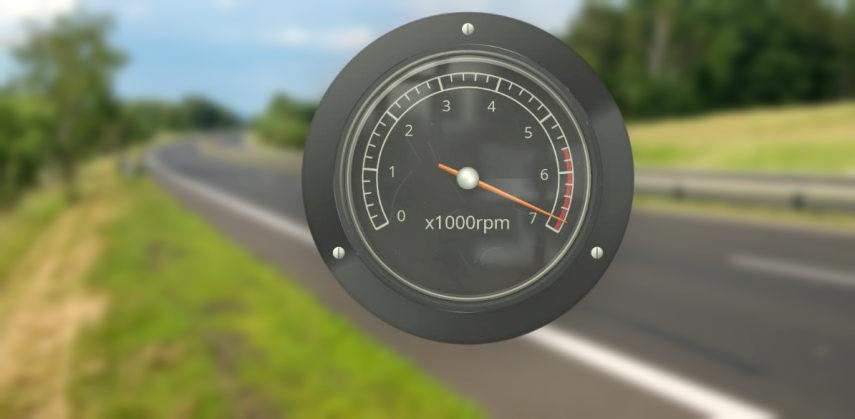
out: 6800 rpm
